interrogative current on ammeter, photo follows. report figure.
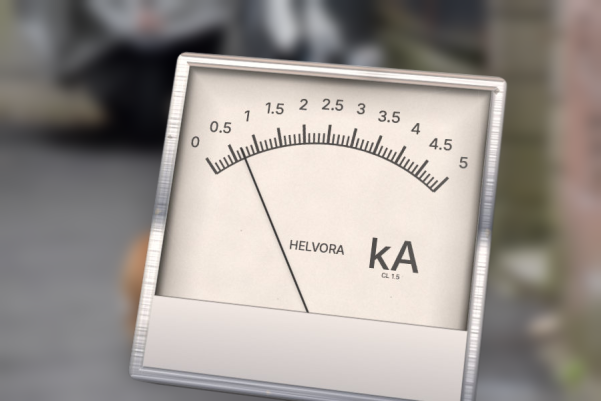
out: 0.7 kA
